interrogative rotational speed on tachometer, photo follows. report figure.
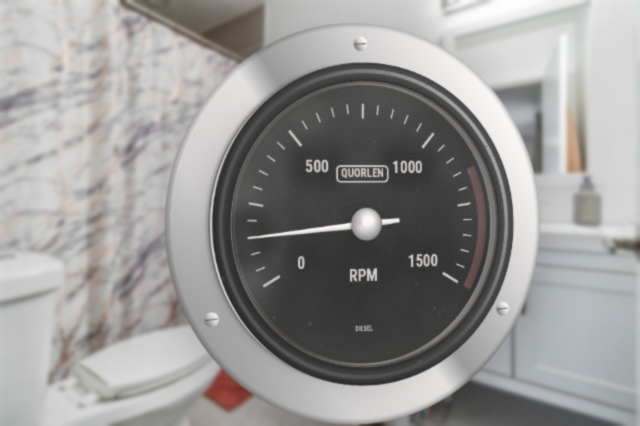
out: 150 rpm
